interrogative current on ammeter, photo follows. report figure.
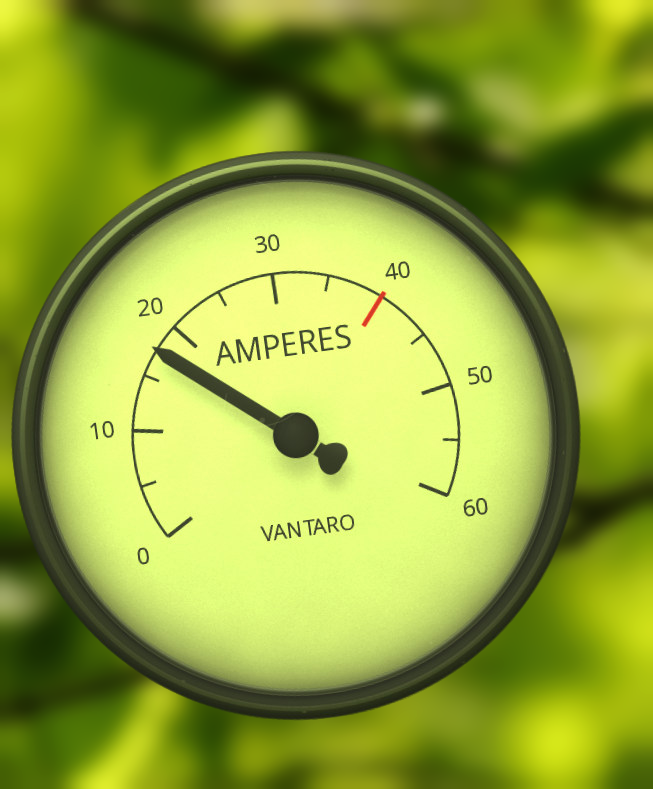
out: 17.5 A
